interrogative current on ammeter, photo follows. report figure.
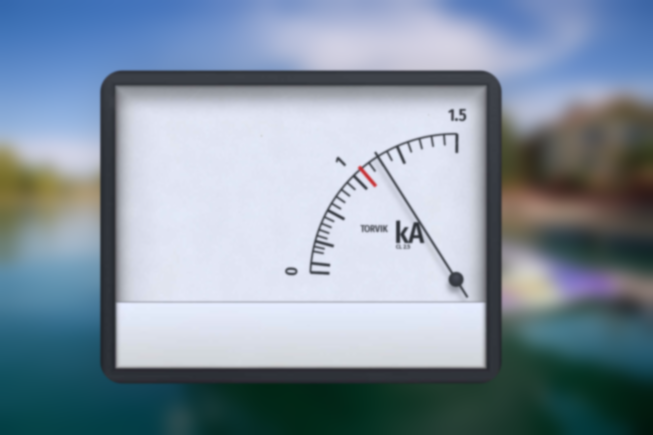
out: 1.15 kA
